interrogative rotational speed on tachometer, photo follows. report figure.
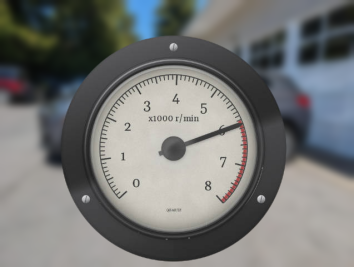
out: 6000 rpm
